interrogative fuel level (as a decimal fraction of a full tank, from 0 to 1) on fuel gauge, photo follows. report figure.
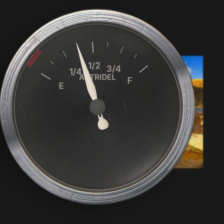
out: 0.375
